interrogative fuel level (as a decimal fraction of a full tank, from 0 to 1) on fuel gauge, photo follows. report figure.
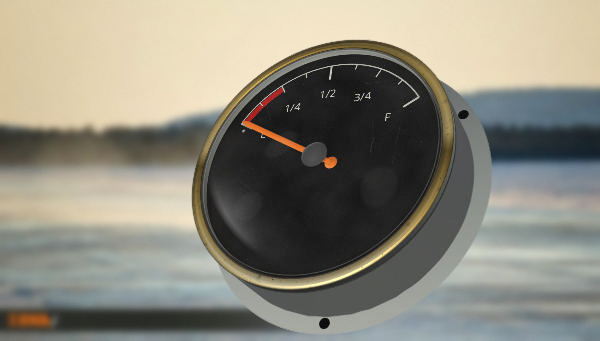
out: 0
